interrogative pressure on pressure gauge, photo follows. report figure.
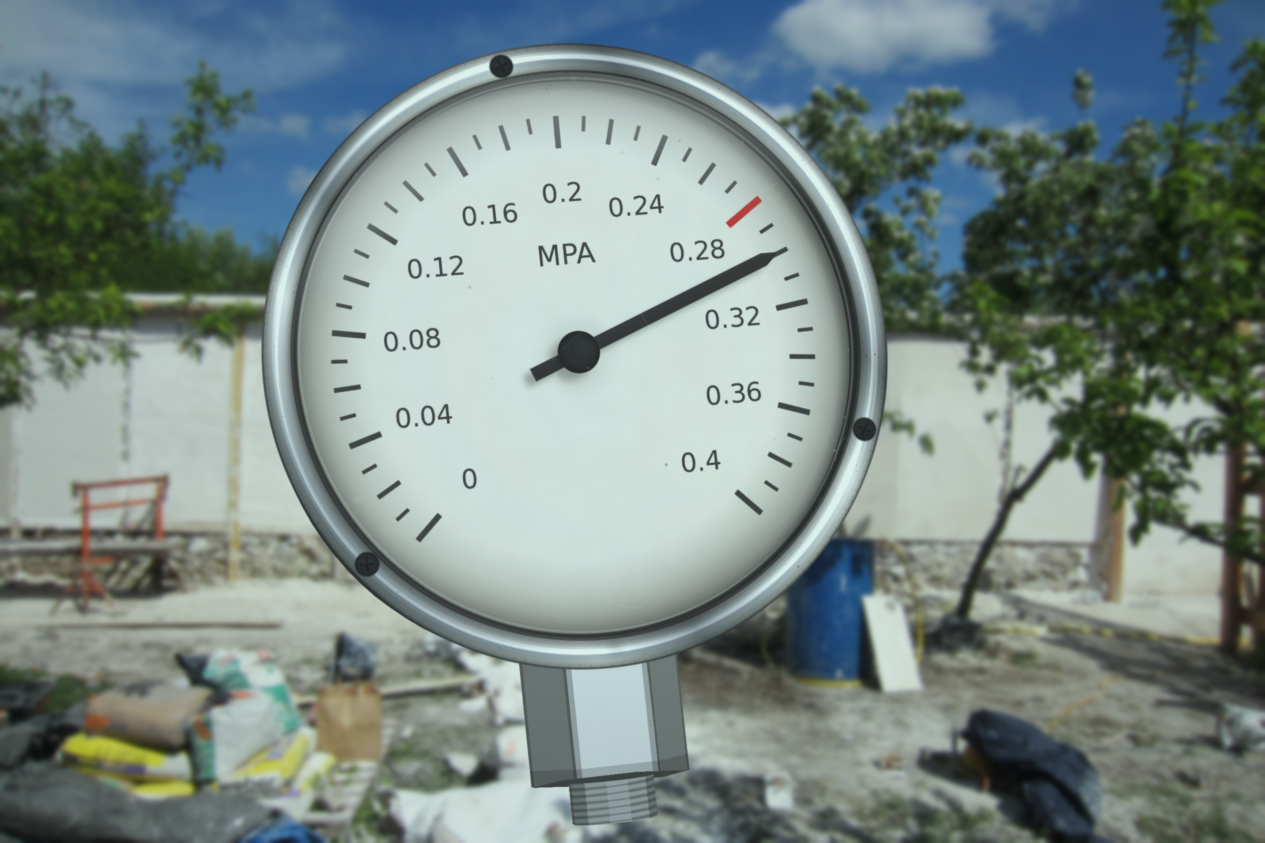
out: 0.3 MPa
